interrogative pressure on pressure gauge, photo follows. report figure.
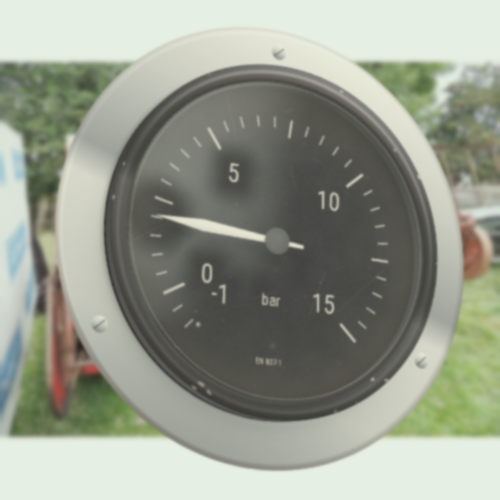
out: 2 bar
